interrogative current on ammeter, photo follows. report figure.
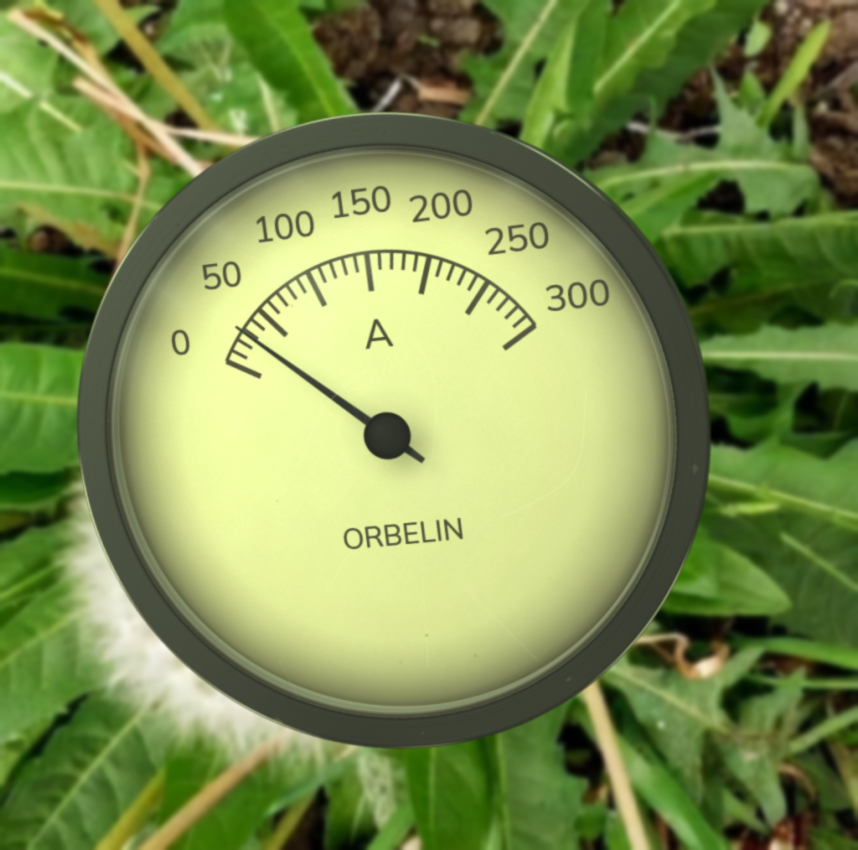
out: 30 A
